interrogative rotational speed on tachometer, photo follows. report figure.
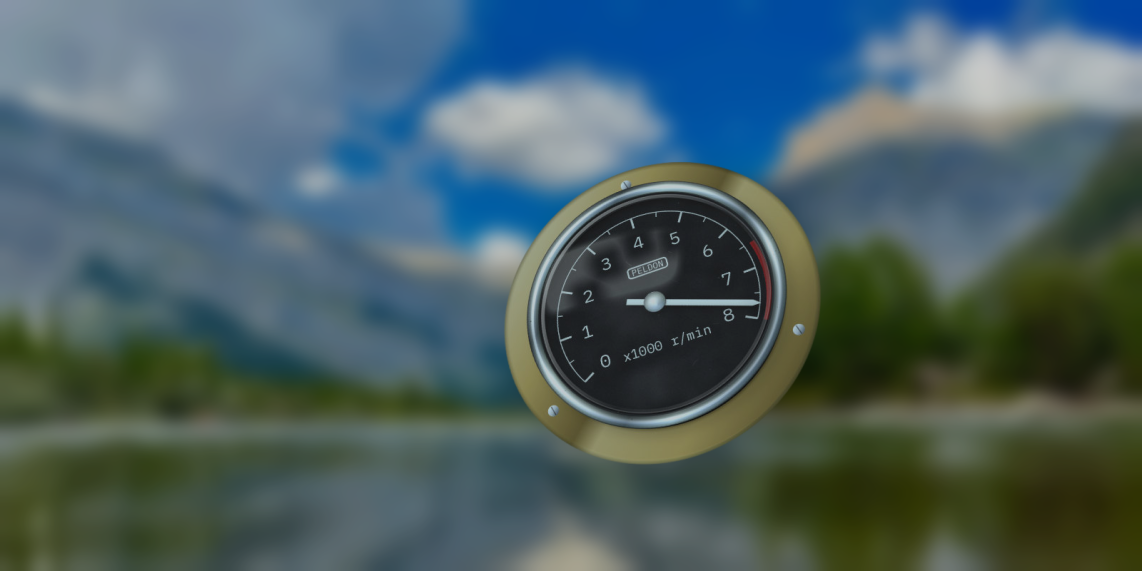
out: 7750 rpm
